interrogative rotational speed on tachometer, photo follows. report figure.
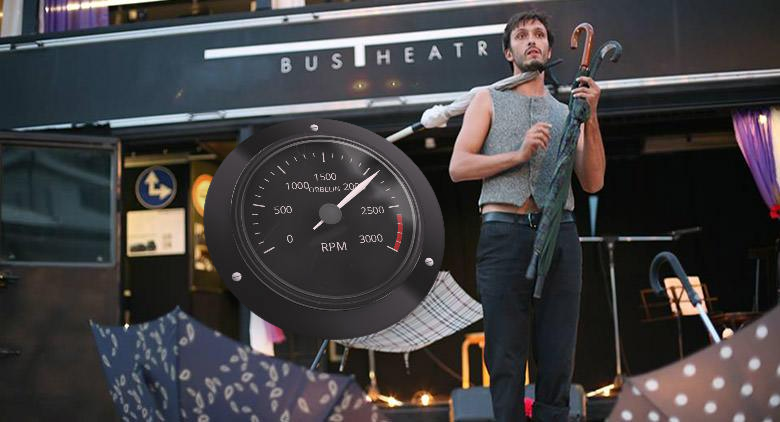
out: 2100 rpm
